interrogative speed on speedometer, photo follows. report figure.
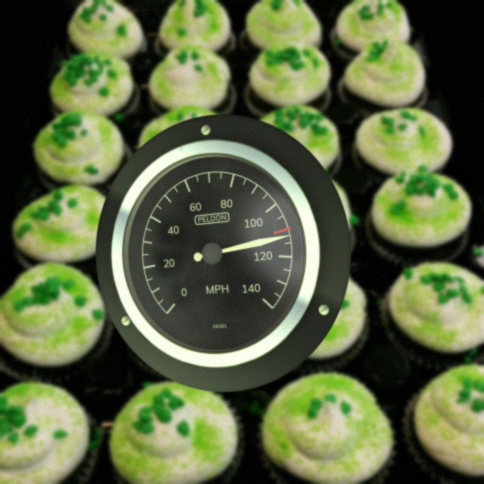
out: 112.5 mph
